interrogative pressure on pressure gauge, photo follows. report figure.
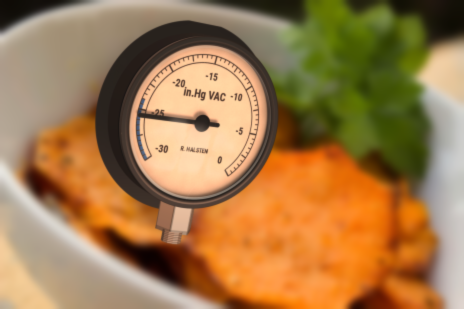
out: -25.5 inHg
